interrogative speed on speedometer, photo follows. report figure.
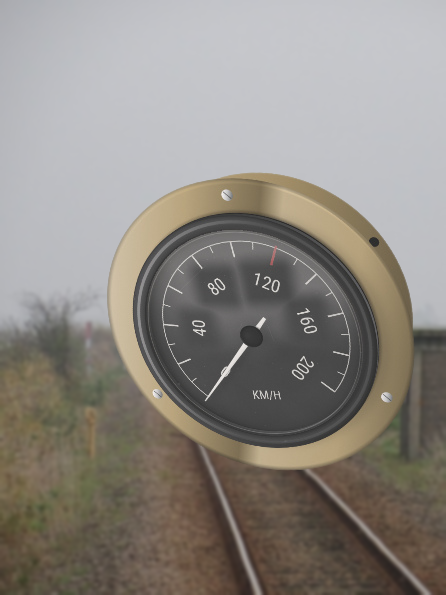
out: 0 km/h
